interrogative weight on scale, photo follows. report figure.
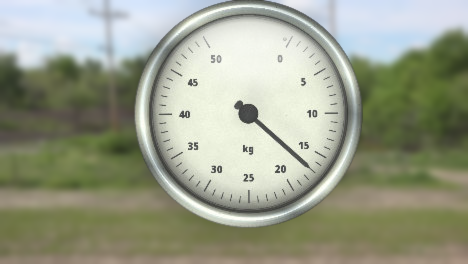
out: 17 kg
